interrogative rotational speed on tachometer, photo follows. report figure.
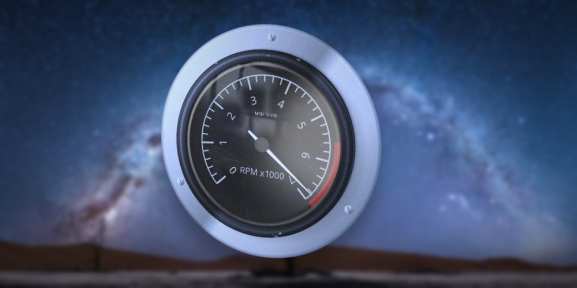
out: 6800 rpm
